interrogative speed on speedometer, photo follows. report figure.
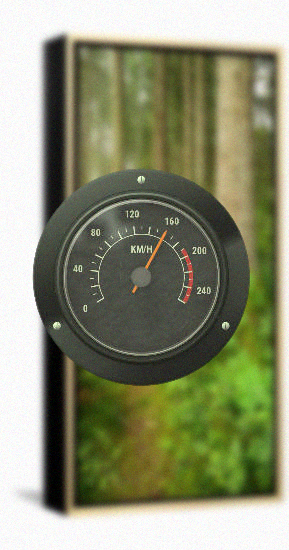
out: 160 km/h
